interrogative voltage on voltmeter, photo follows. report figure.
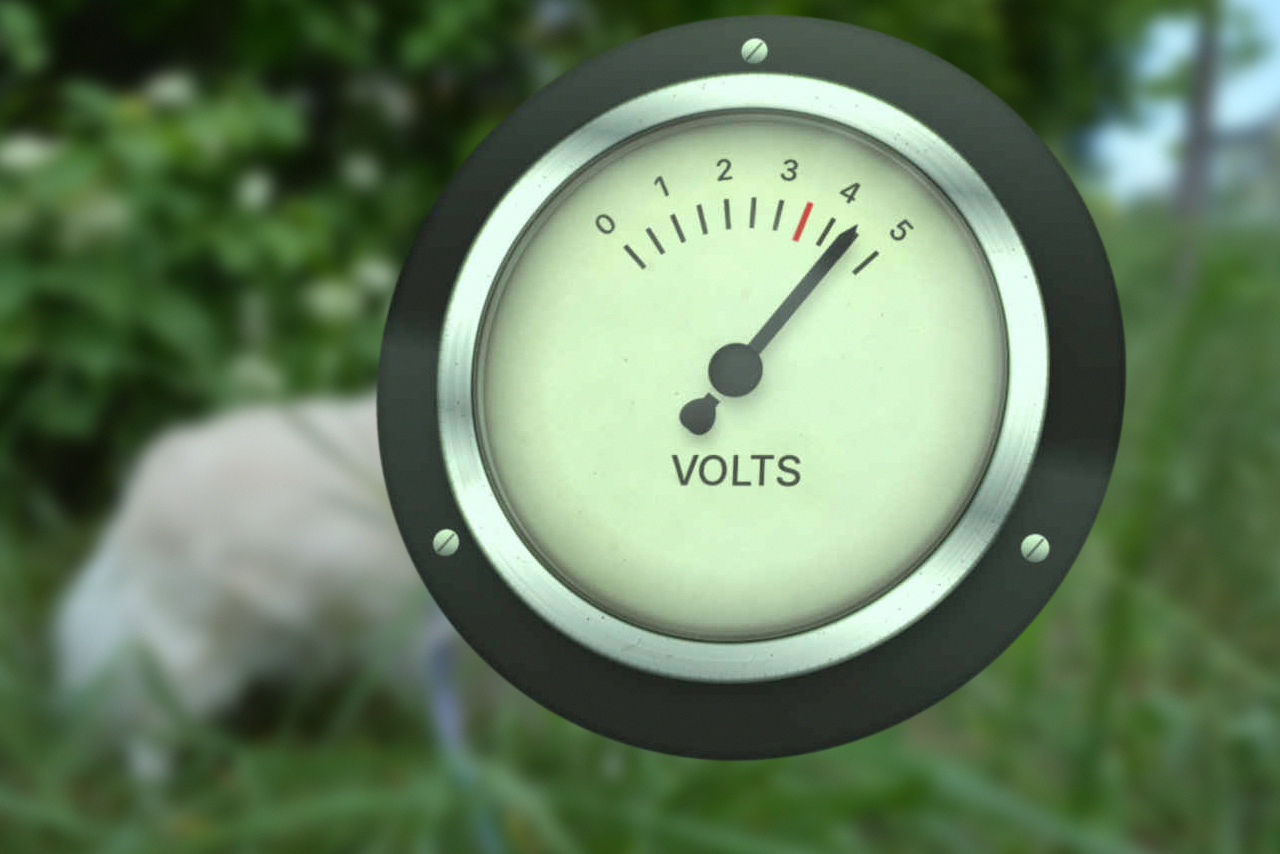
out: 4.5 V
